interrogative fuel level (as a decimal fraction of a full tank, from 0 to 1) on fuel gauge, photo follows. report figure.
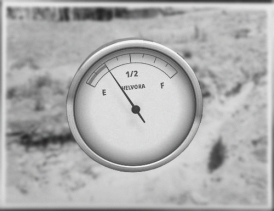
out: 0.25
